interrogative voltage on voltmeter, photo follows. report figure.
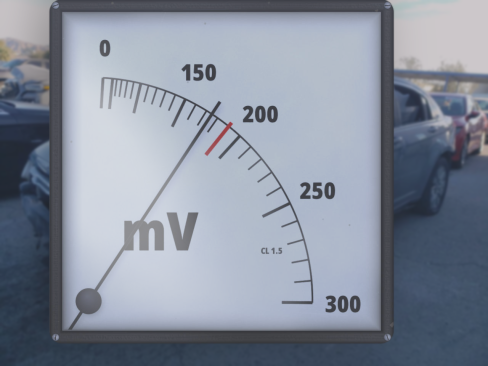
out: 175 mV
